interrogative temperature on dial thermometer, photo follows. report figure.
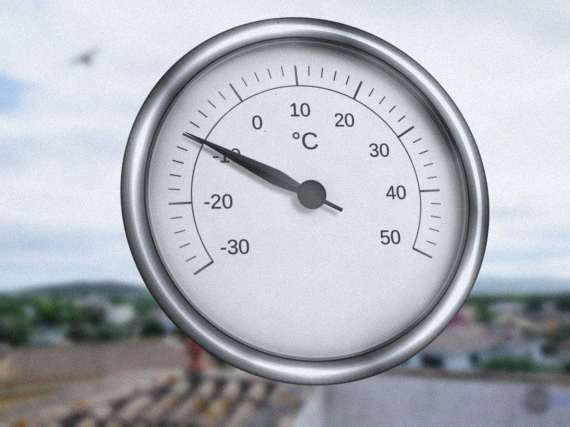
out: -10 °C
